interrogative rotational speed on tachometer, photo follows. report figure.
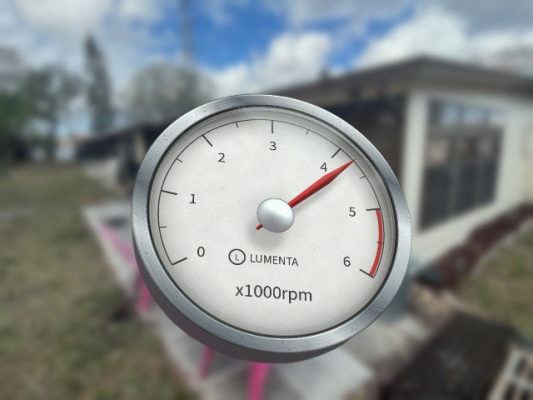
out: 4250 rpm
